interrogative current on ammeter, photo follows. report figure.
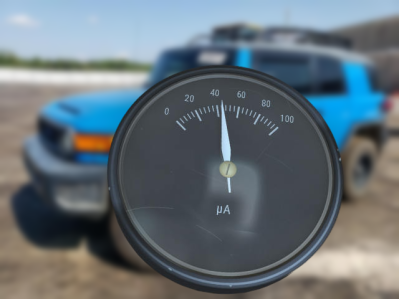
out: 44 µA
